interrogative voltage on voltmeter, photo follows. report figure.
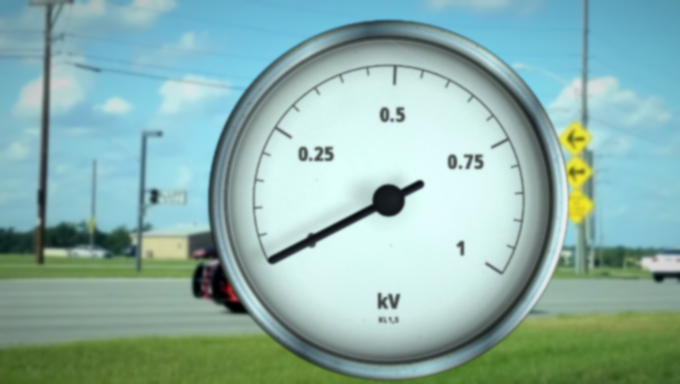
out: 0 kV
